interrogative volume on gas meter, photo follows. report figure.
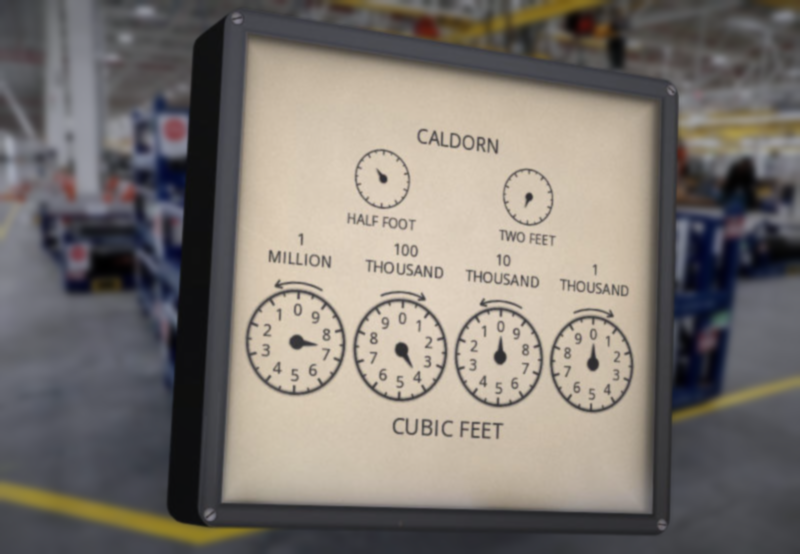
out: 740000 ft³
